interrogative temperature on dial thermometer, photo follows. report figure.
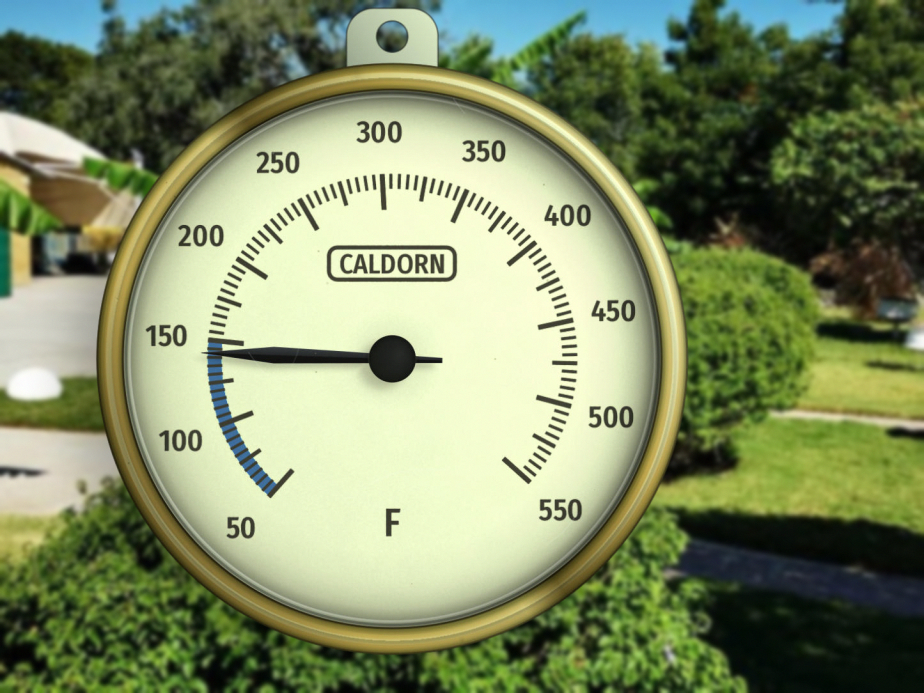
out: 142.5 °F
